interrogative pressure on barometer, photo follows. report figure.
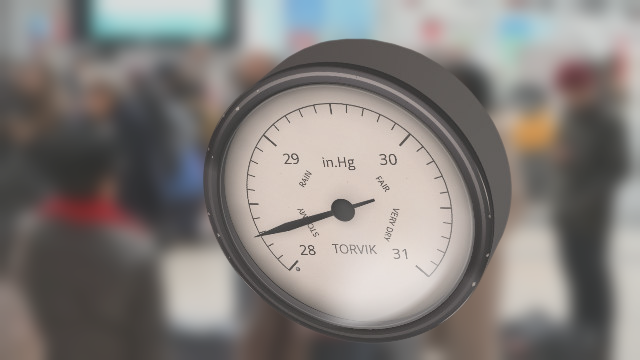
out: 28.3 inHg
